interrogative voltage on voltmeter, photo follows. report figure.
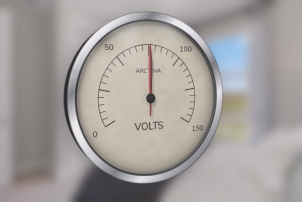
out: 75 V
